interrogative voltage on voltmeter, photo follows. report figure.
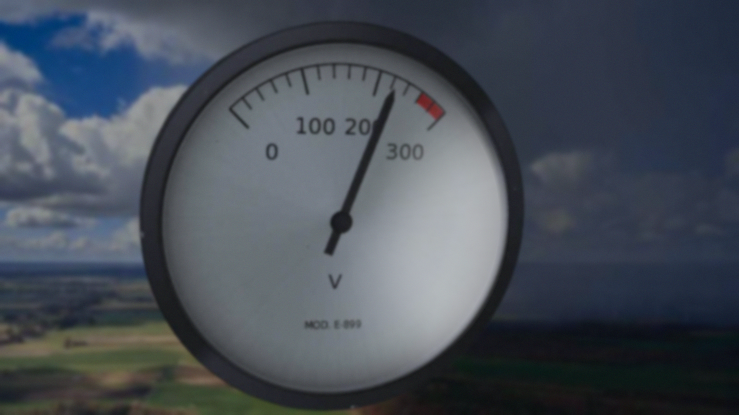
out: 220 V
